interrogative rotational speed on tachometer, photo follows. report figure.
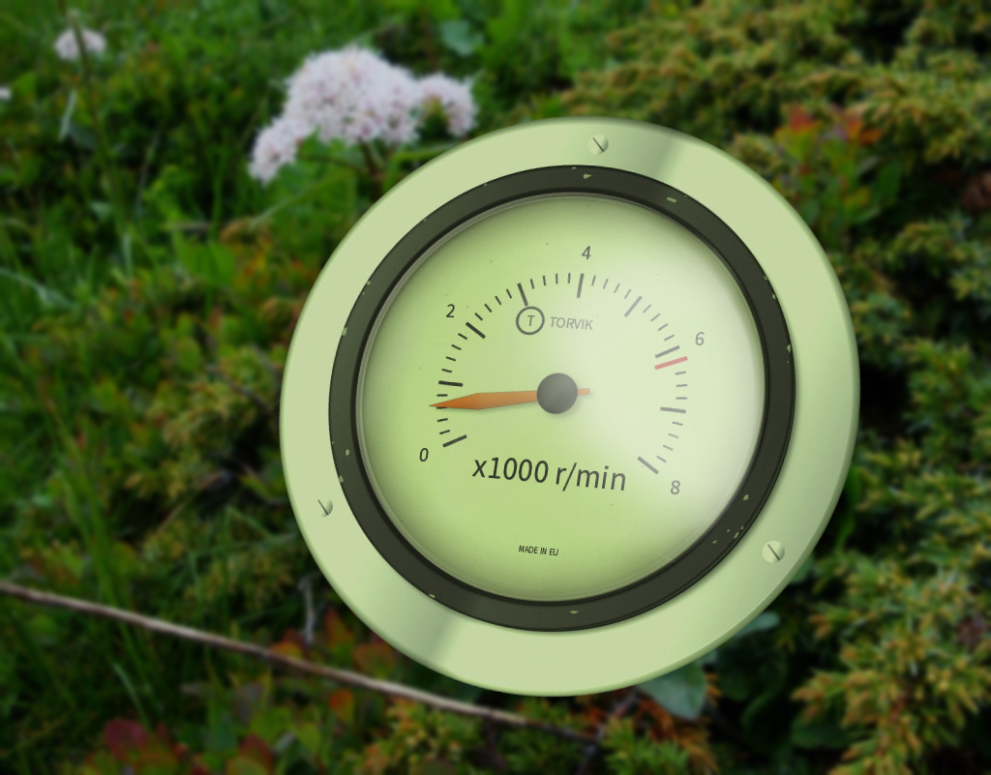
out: 600 rpm
